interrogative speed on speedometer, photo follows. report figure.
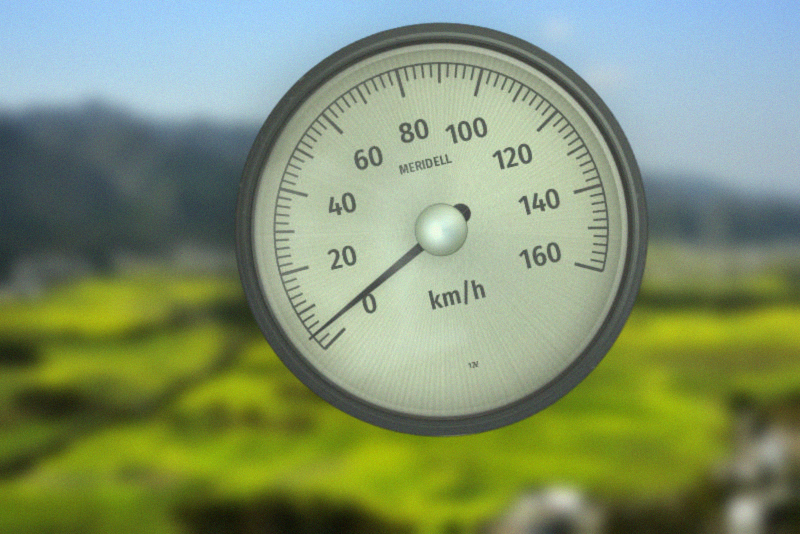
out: 4 km/h
